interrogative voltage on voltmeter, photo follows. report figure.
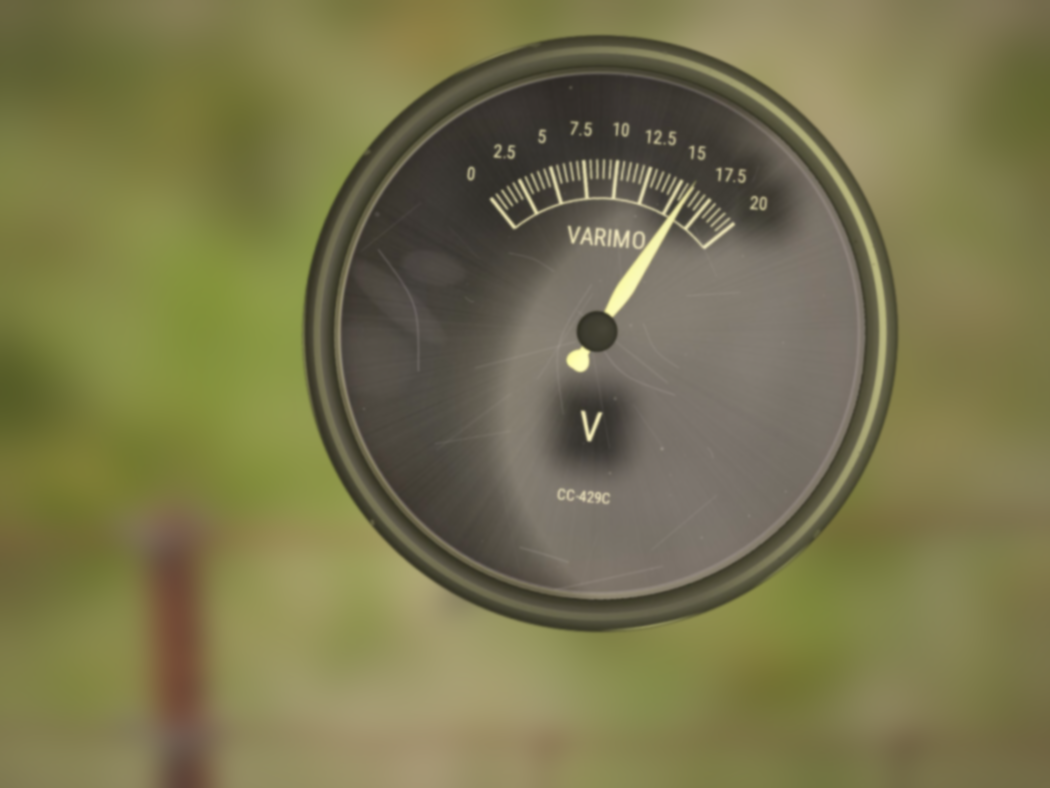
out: 16 V
